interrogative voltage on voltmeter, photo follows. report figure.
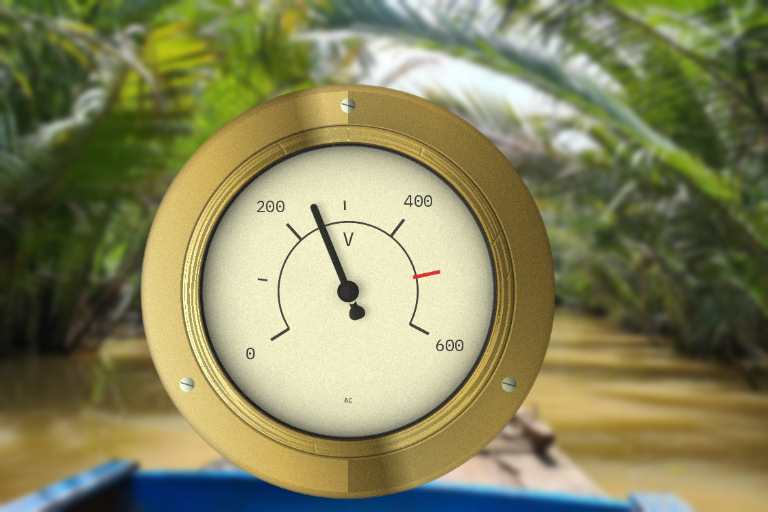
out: 250 V
